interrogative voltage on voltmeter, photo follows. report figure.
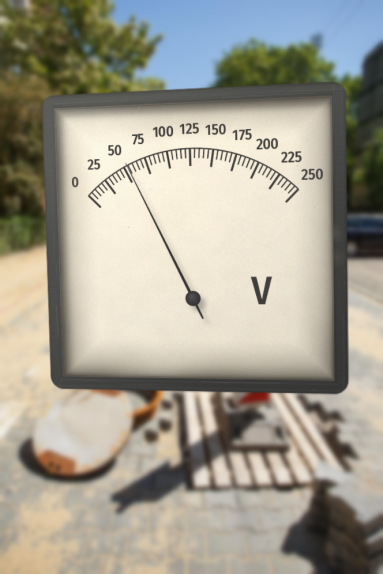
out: 55 V
